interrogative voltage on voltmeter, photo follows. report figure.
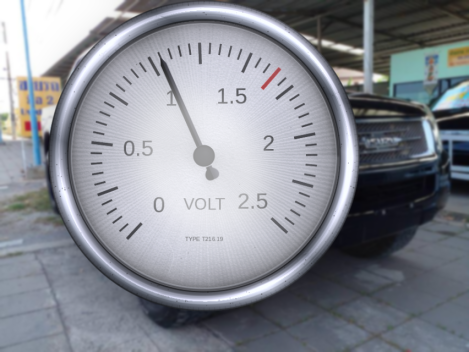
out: 1.05 V
